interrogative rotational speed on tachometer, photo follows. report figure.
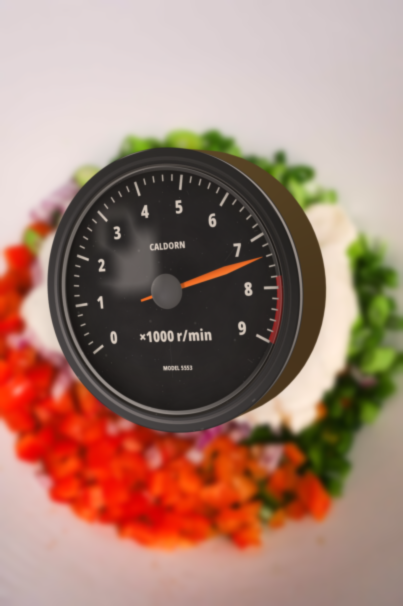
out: 7400 rpm
